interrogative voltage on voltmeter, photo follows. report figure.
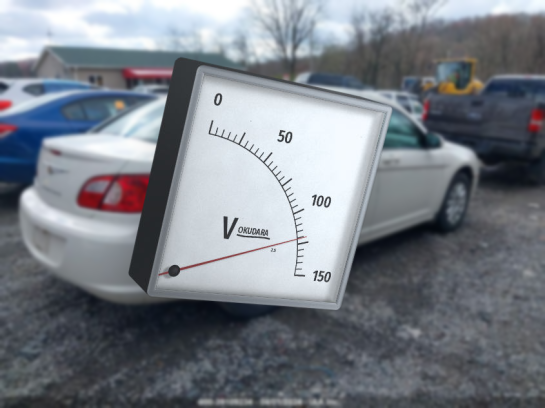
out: 120 V
